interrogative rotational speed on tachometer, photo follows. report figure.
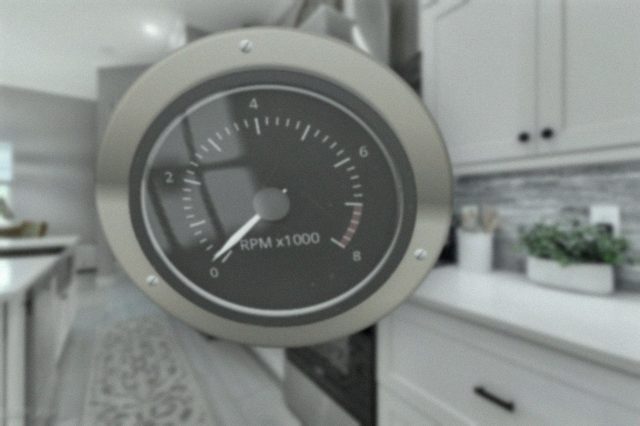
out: 200 rpm
